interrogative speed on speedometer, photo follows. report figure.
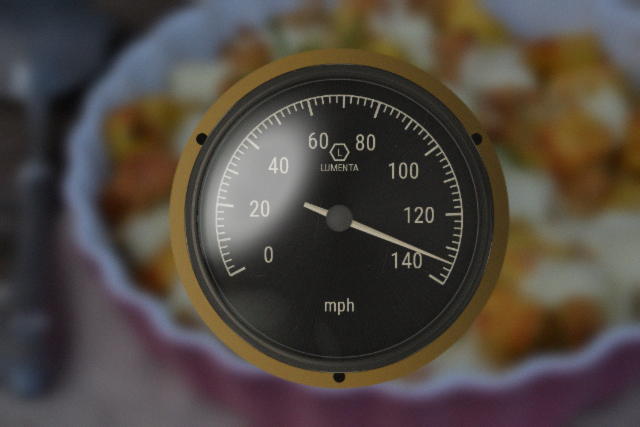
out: 134 mph
